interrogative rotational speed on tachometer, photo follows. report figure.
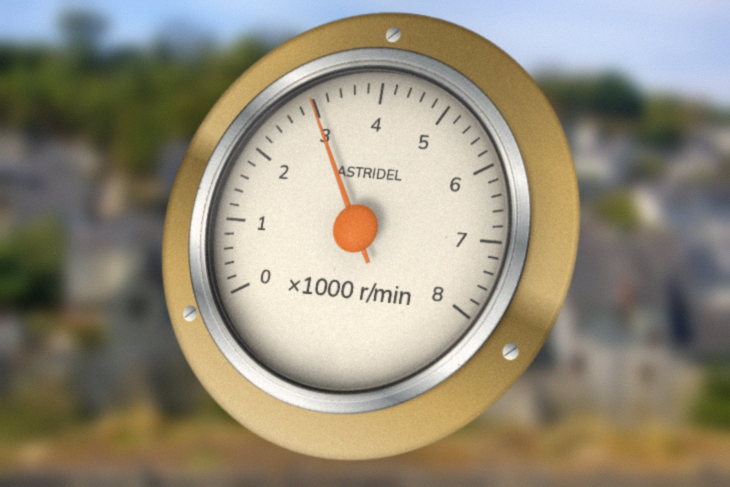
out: 3000 rpm
